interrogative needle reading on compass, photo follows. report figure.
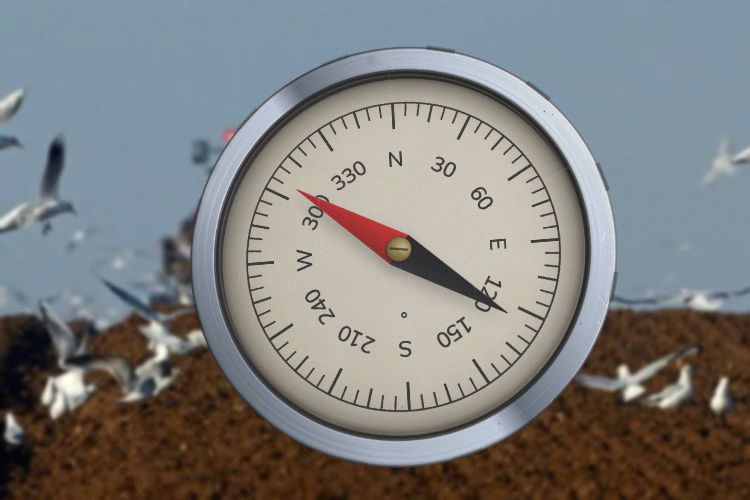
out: 305 °
